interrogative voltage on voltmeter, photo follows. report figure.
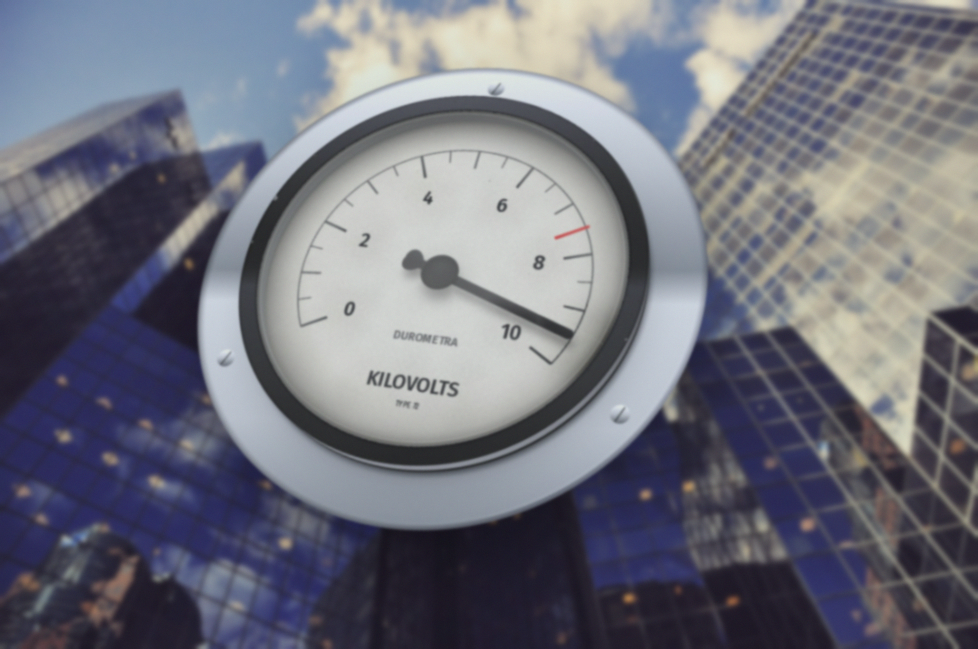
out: 9.5 kV
